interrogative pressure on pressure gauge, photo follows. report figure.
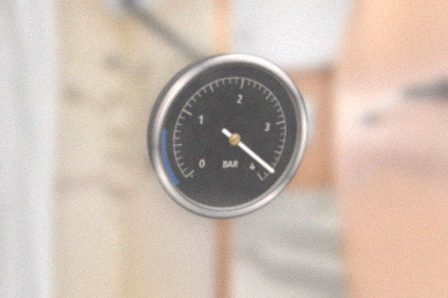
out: 3.8 bar
